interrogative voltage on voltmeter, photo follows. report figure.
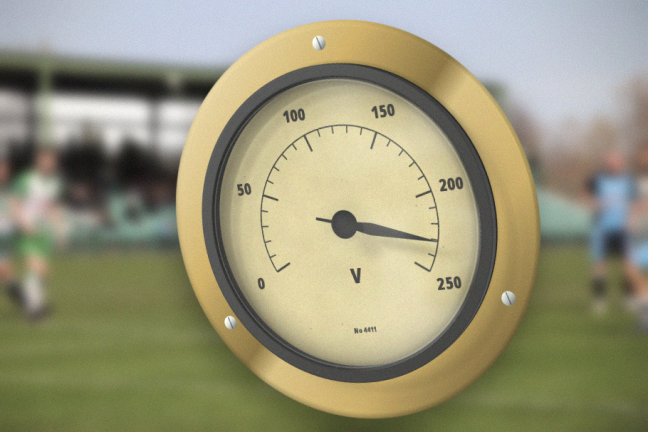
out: 230 V
